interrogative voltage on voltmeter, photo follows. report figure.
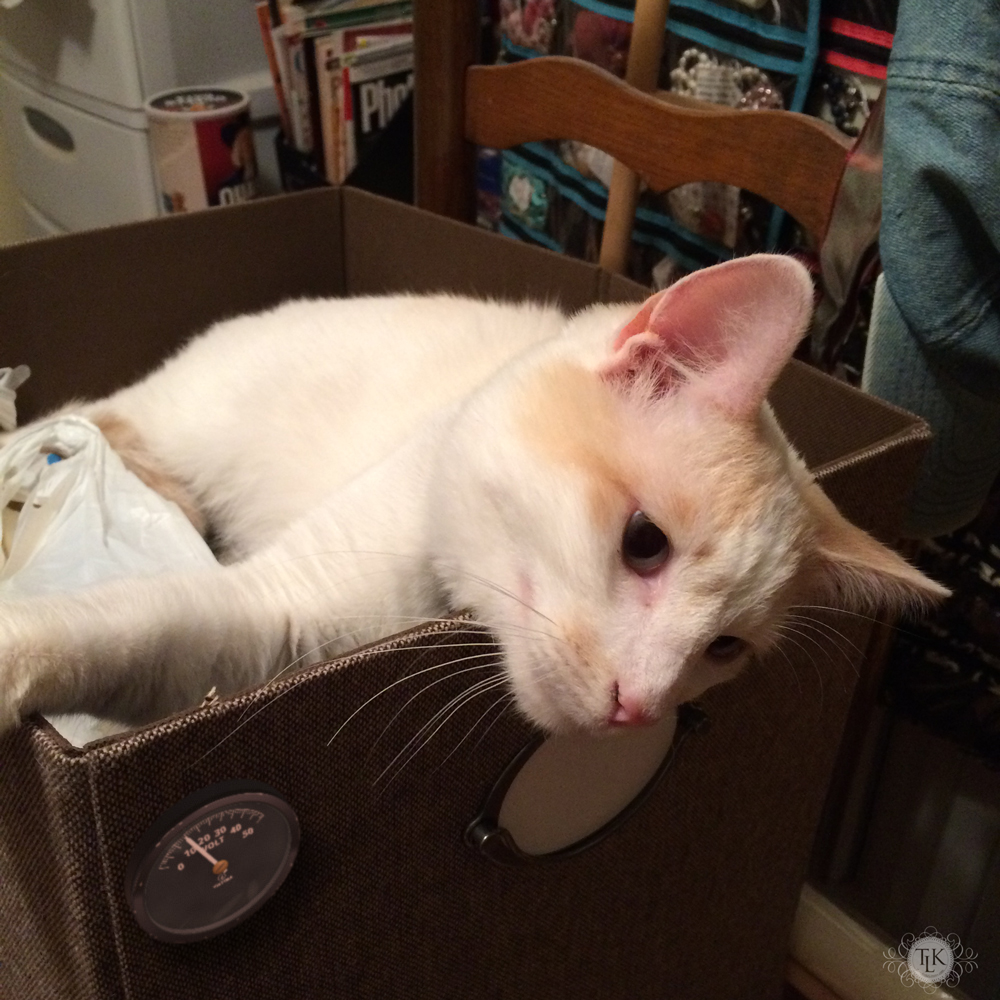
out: 15 V
